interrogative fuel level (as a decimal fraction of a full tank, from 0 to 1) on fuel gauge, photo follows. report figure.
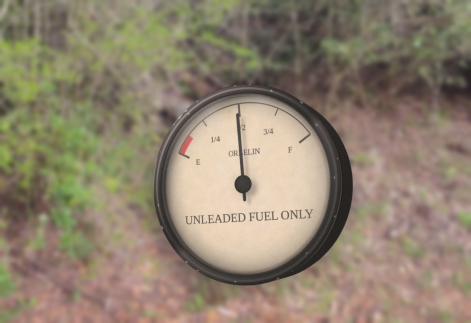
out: 0.5
